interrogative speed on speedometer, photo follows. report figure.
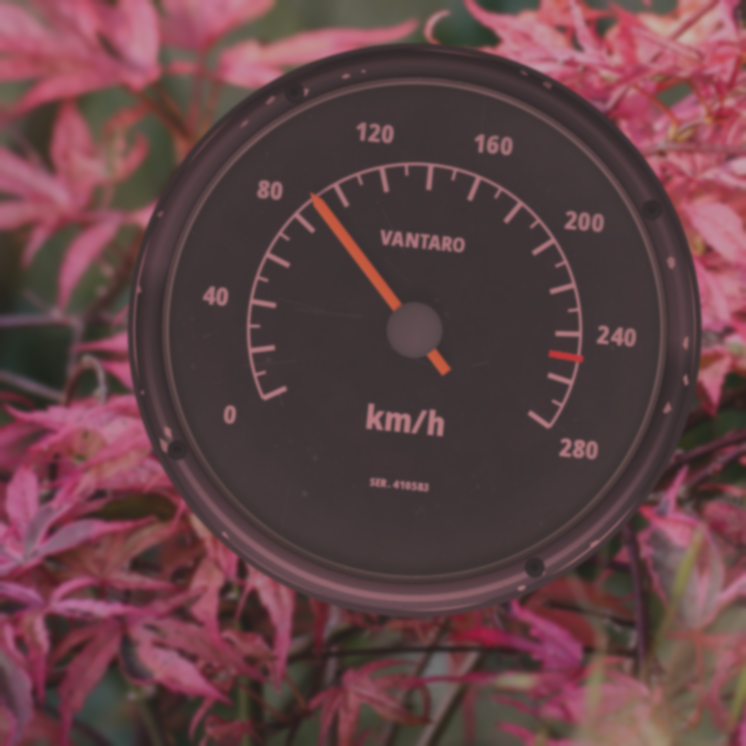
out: 90 km/h
